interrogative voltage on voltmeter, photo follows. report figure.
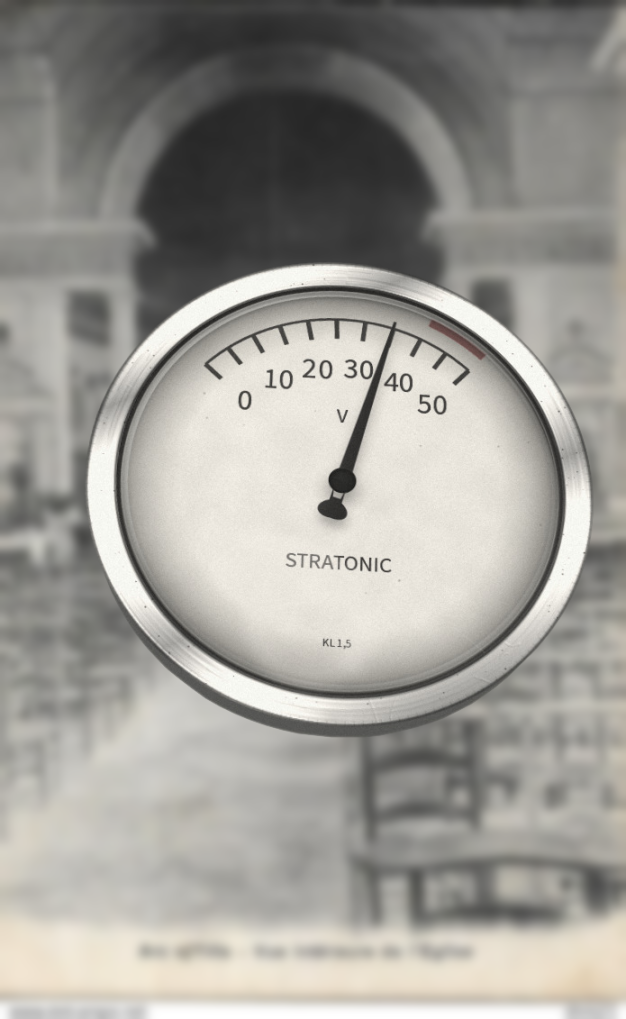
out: 35 V
